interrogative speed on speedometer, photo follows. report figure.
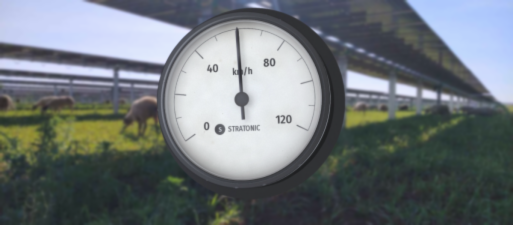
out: 60 km/h
